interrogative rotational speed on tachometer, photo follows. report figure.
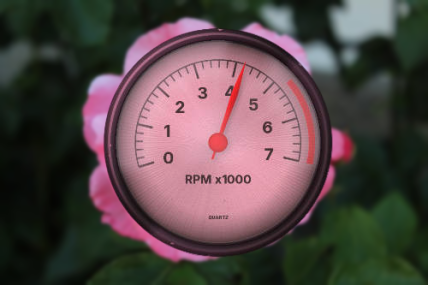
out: 4200 rpm
